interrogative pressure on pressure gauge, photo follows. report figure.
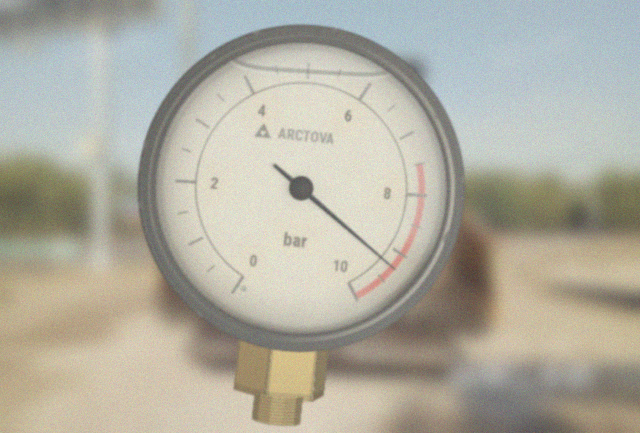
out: 9.25 bar
